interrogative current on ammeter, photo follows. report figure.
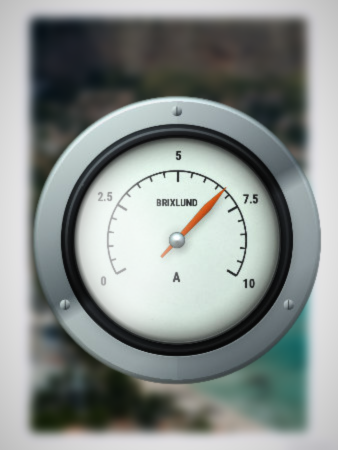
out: 6.75 A
